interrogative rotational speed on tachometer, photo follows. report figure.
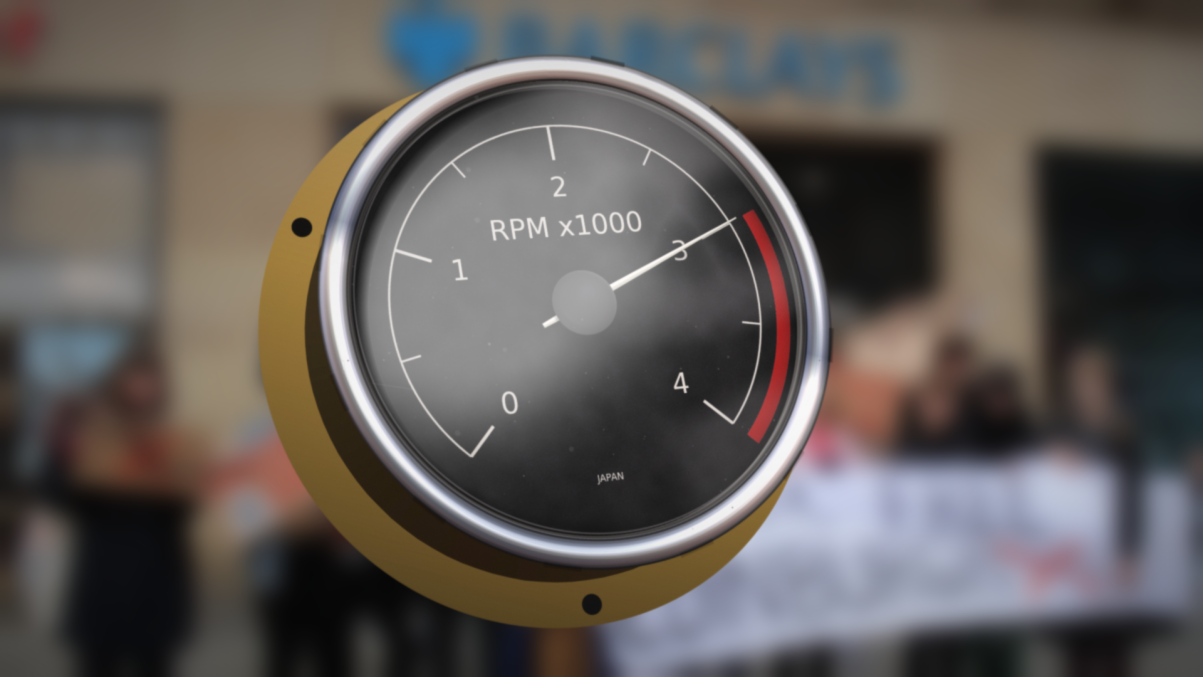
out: 3000 rpm
